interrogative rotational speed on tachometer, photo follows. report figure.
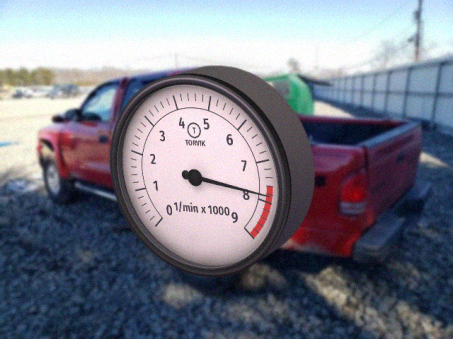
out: 7800 rpm
